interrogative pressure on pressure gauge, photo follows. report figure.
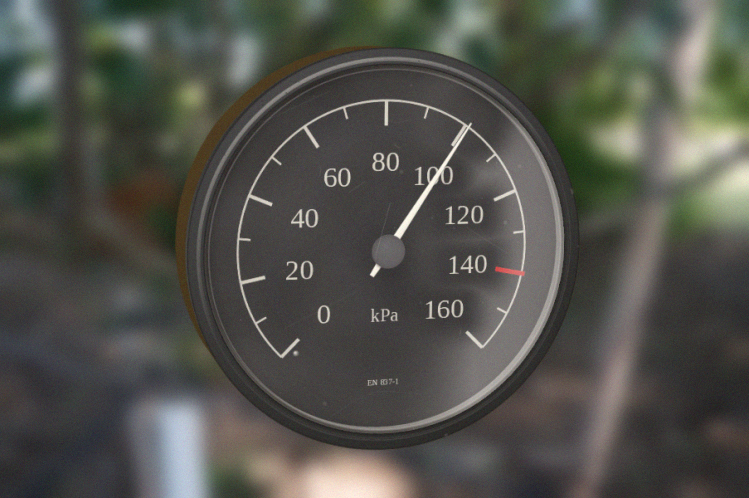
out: 100 kPa
